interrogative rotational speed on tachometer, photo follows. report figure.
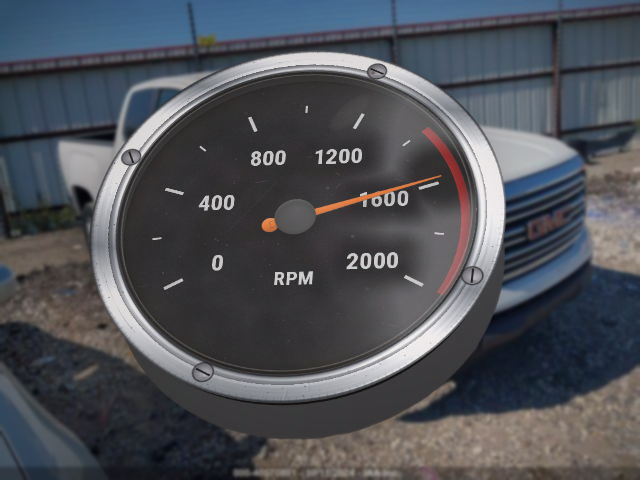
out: 1600 rpm
